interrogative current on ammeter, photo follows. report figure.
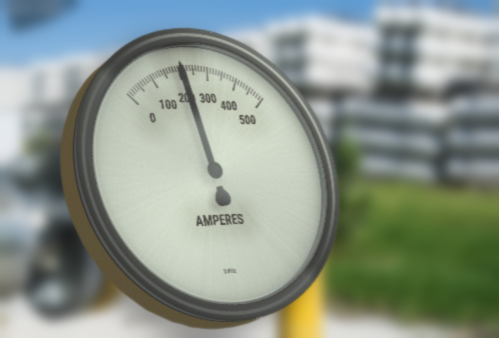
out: 200 A
